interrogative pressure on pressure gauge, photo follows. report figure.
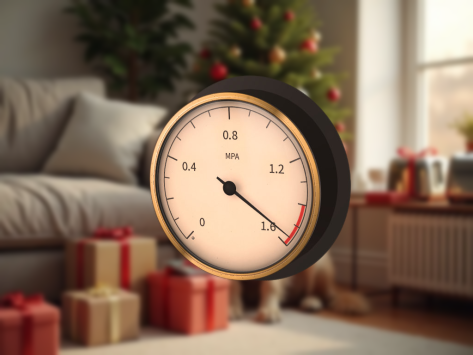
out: 1.55 MPa
